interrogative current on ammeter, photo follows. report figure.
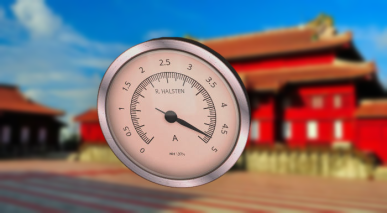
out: 4.75 A
